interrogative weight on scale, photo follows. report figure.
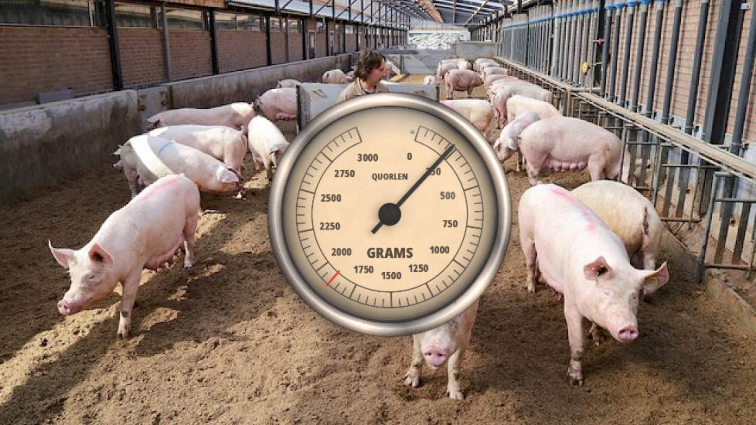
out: 225 g
